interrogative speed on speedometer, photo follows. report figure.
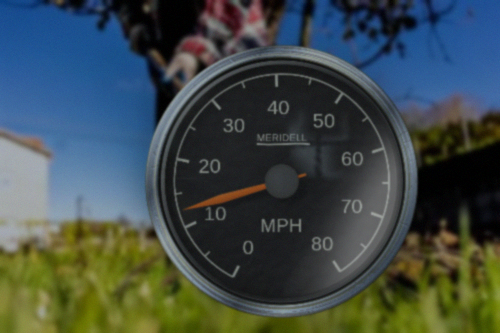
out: 12.5 mph
